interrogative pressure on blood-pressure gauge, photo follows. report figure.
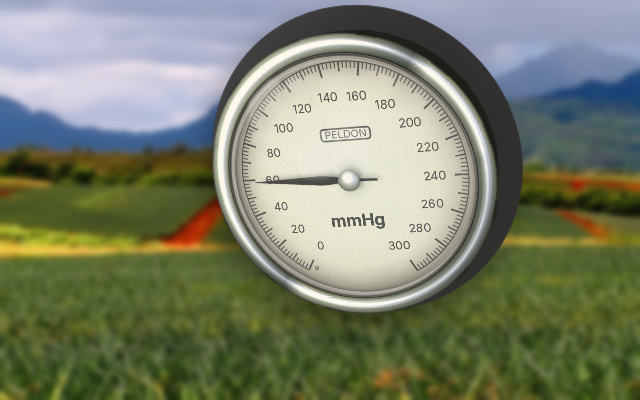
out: 60 mmHg
